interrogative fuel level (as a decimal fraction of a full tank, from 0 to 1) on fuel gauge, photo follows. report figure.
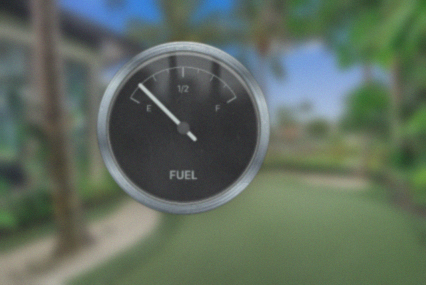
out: 0.125
